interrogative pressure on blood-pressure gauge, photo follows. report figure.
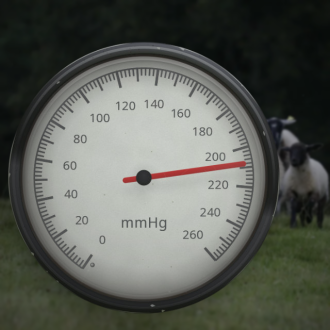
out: 208 mmHg
